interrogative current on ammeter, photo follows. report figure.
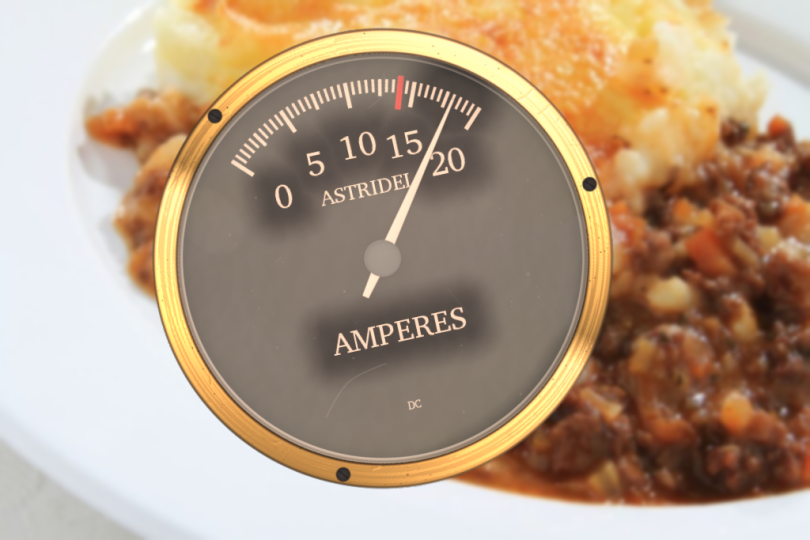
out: 18 A
